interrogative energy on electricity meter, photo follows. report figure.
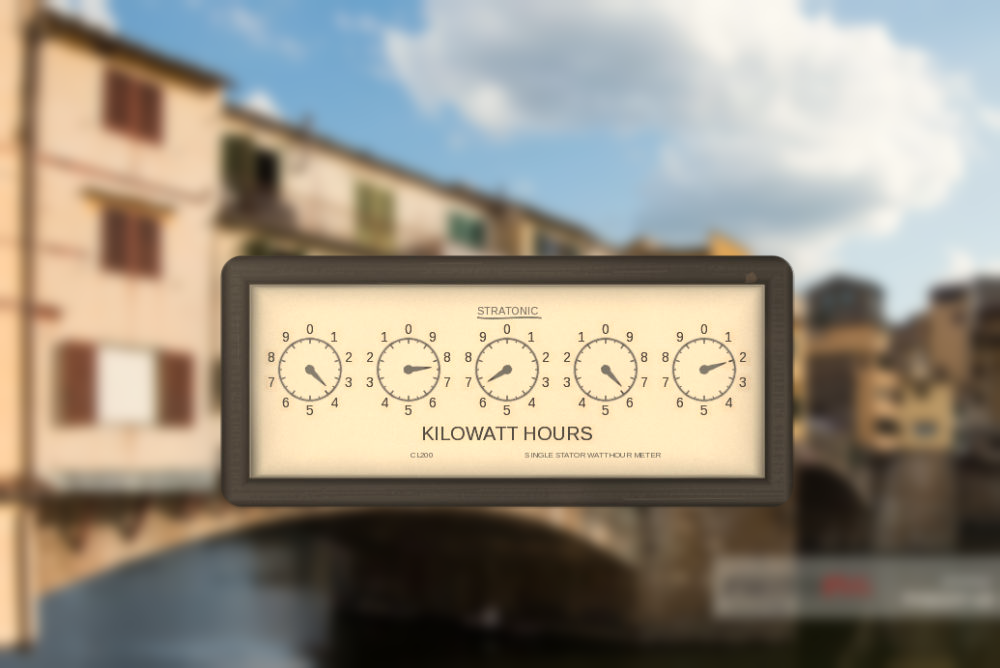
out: 37662 kWh
